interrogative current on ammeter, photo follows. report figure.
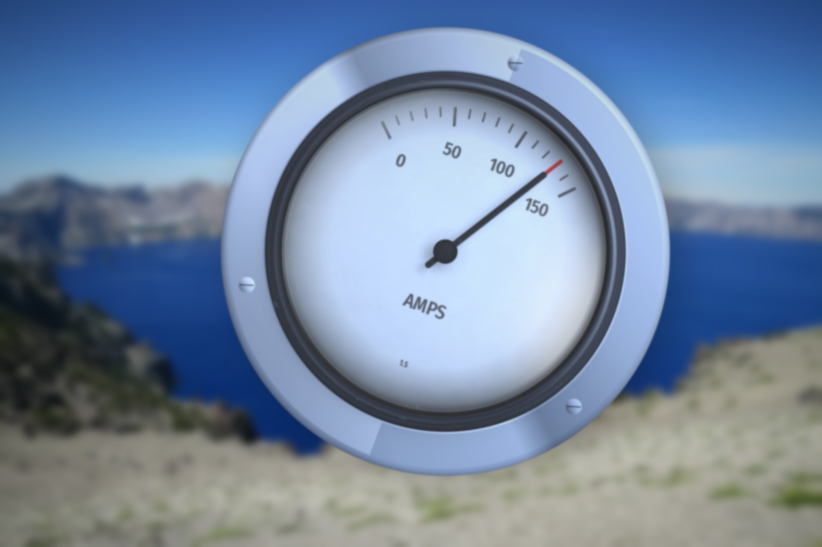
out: 130 A
